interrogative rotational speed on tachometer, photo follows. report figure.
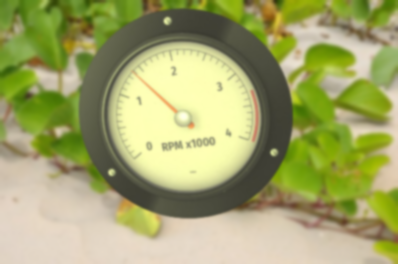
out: 1400 rpm
